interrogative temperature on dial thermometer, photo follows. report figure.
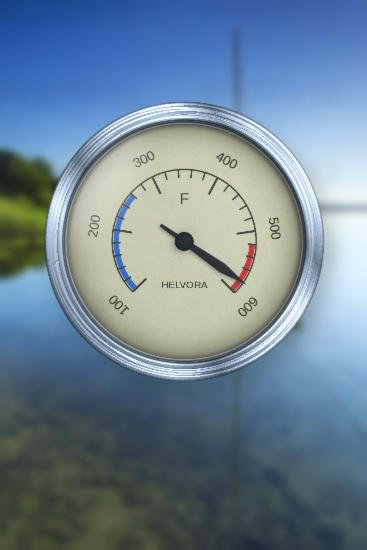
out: 580 °F
